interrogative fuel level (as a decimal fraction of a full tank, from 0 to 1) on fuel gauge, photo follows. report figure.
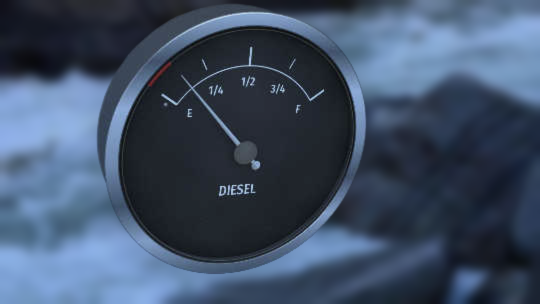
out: 0.125
